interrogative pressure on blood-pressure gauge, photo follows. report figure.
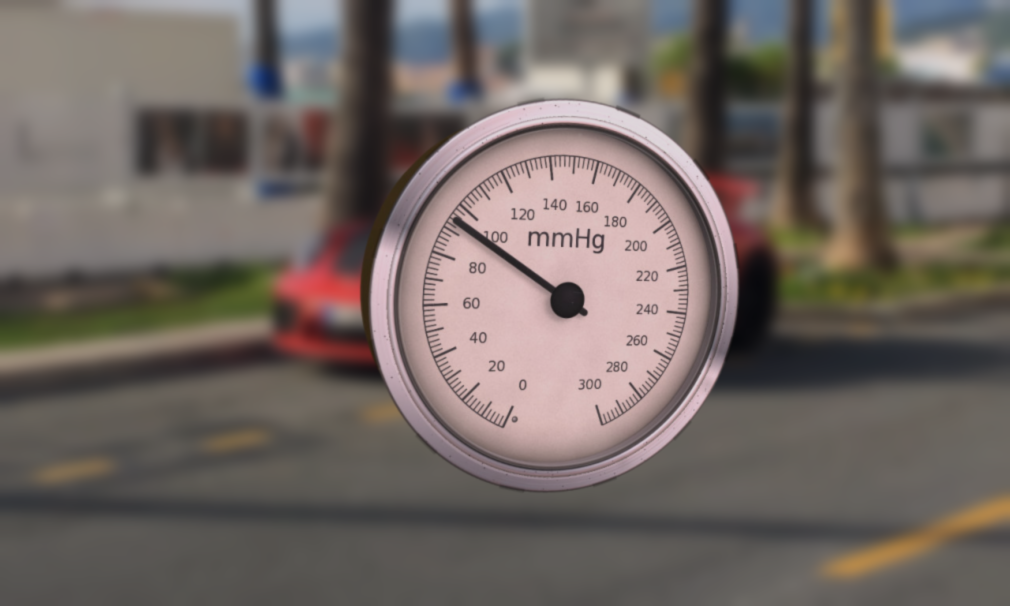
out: 94 mmHg
